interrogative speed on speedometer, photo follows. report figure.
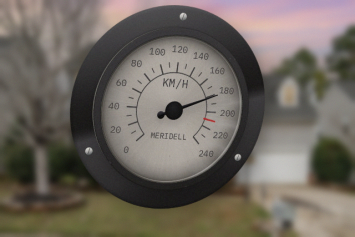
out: 180 km/h
